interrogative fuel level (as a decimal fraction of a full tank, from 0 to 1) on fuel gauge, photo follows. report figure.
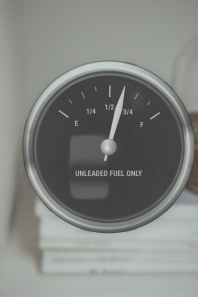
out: 0.625
